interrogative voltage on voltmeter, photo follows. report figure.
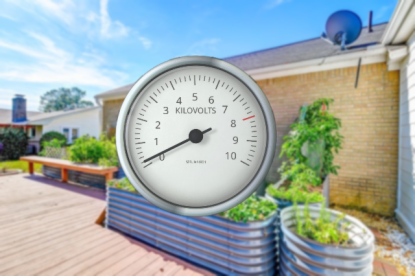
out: 0.2 kV
